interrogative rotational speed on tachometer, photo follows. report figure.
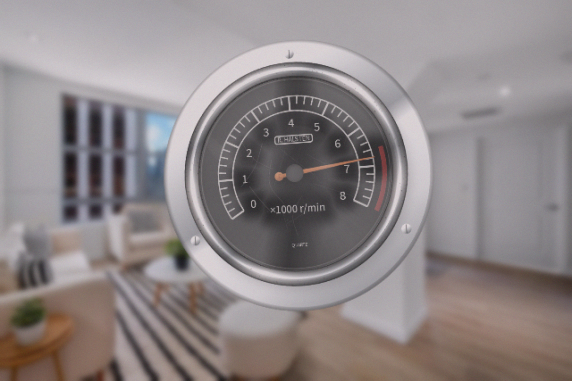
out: 6800 rpm
